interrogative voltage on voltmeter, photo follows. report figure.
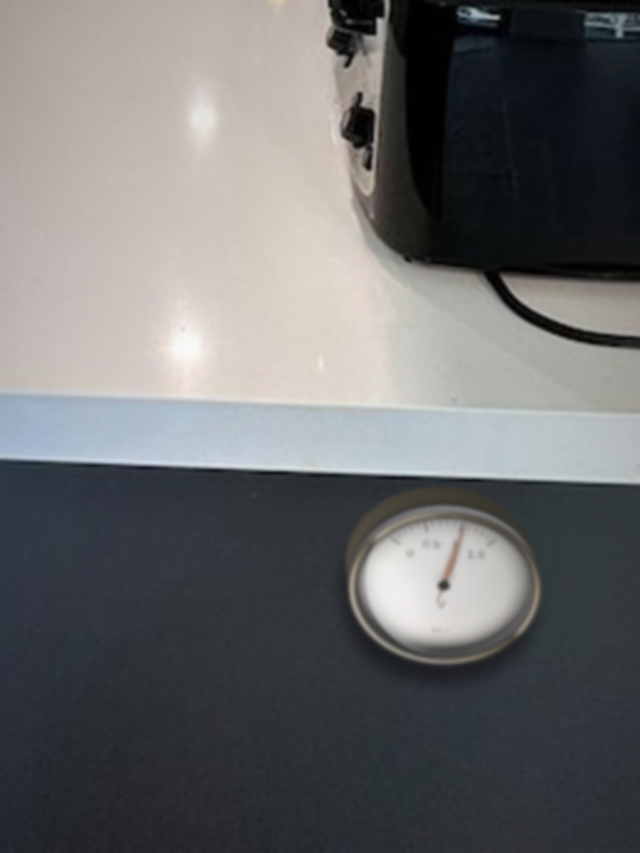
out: 1 V
